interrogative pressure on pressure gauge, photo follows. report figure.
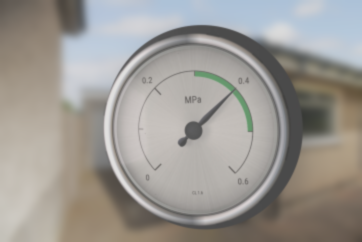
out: 0.4 MPa
